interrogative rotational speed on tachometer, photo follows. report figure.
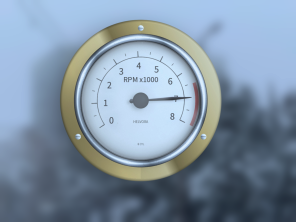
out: 7000 rpm
